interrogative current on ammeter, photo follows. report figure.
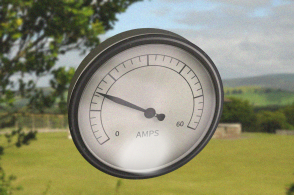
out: 15 A
